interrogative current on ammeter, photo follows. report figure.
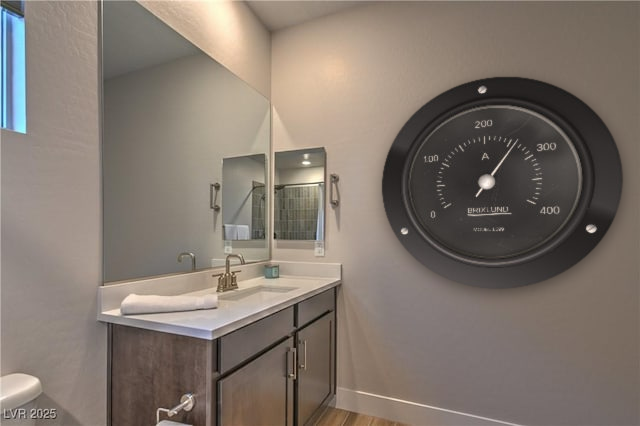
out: 260 A
